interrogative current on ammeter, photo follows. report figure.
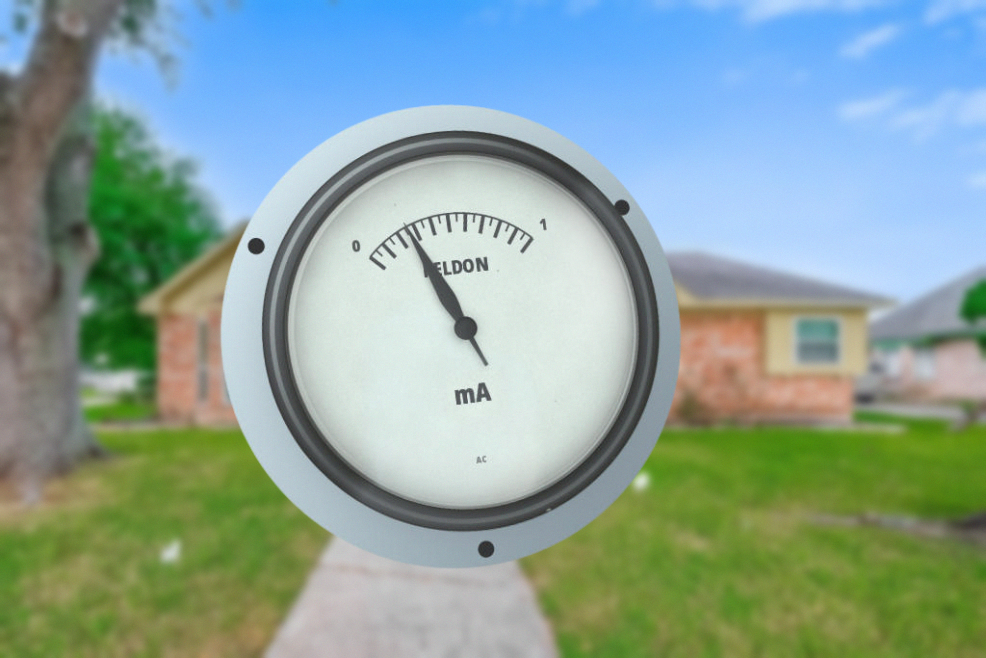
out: 0.25 mA
